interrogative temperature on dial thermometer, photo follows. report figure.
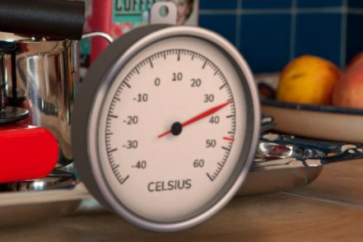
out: 35 °C
